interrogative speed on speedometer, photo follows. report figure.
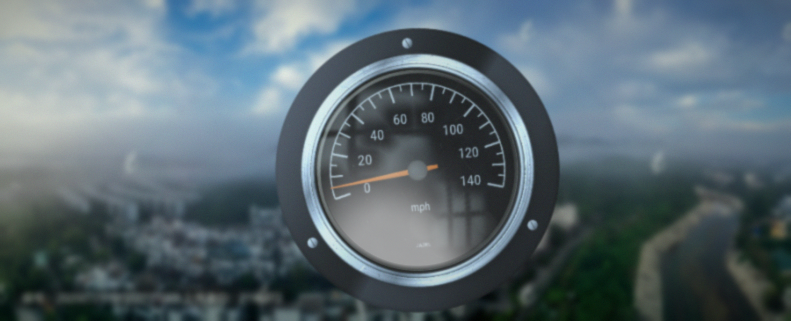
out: 5 mph
